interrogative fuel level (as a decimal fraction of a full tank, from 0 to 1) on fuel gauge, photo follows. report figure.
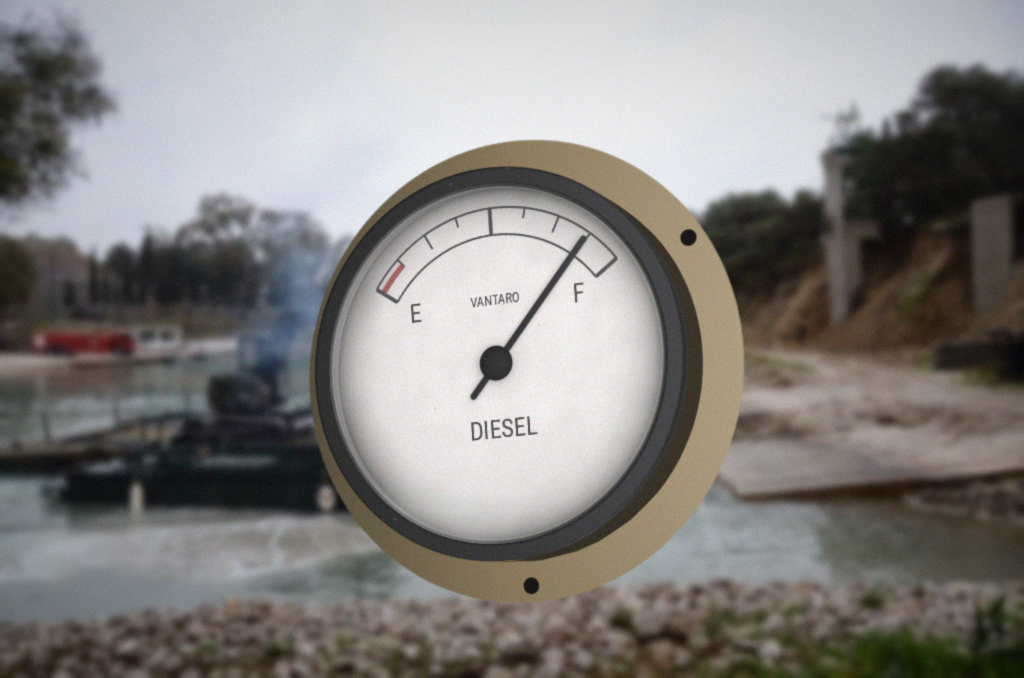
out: 0.875
